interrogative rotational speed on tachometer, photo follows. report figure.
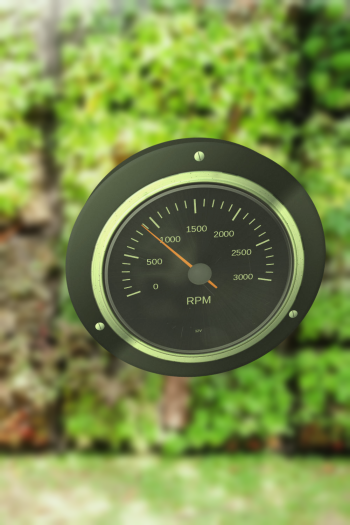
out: 900 rpm
